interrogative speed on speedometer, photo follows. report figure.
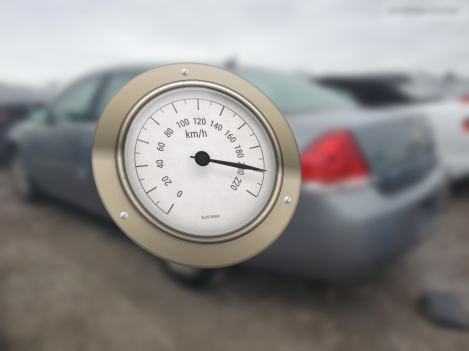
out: 200 km/h
